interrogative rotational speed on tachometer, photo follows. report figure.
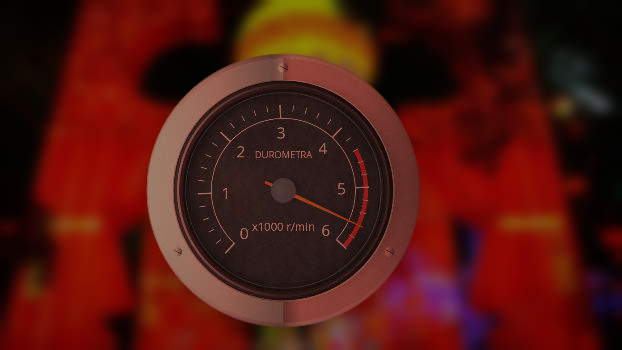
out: 5600 rpm
